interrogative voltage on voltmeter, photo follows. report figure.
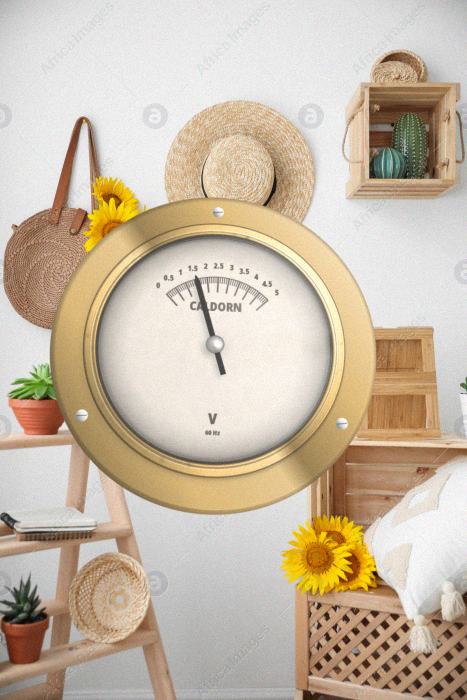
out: 1.5 V
